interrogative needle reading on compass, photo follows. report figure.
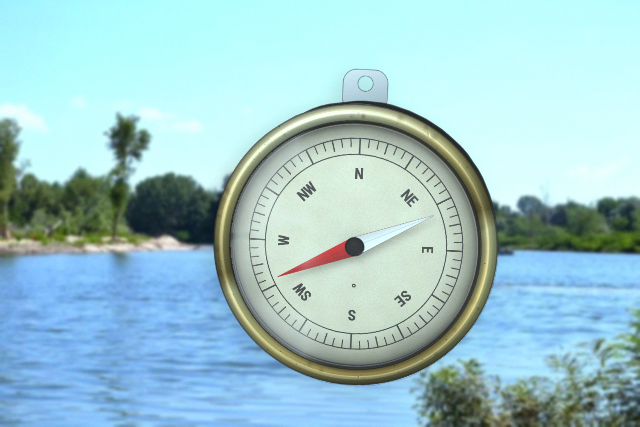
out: 245 °
